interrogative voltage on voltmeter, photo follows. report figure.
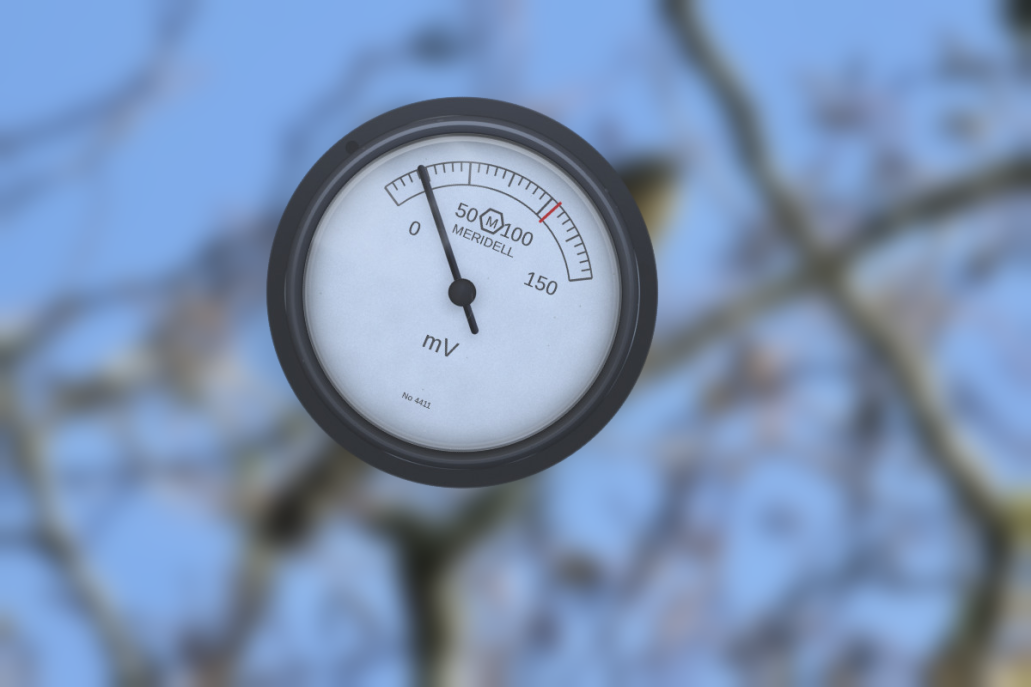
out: 22.5 mV
